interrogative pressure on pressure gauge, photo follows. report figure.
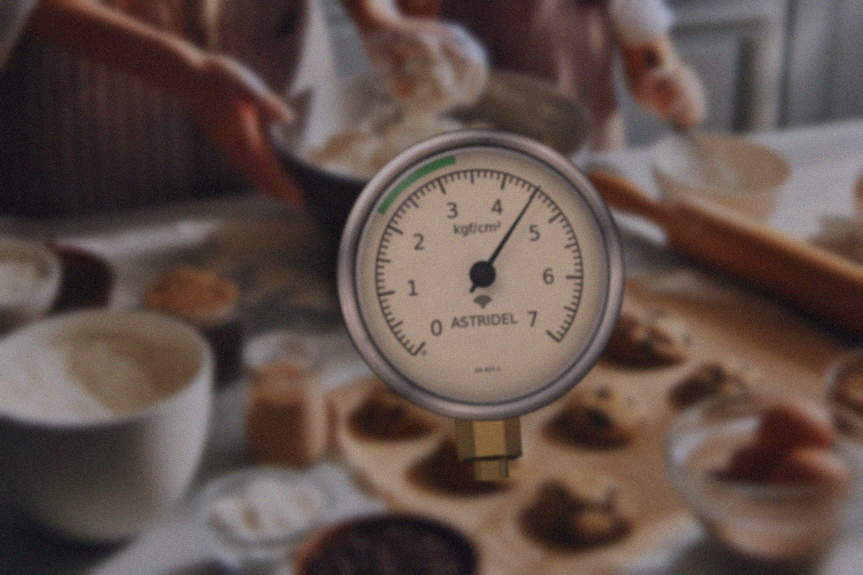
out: 4.5 kg/cm²
